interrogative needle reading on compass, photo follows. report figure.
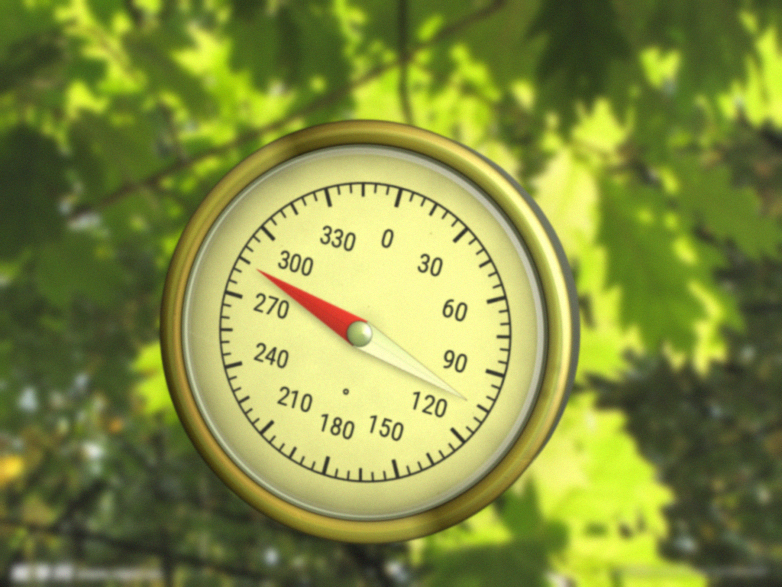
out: 285 °
